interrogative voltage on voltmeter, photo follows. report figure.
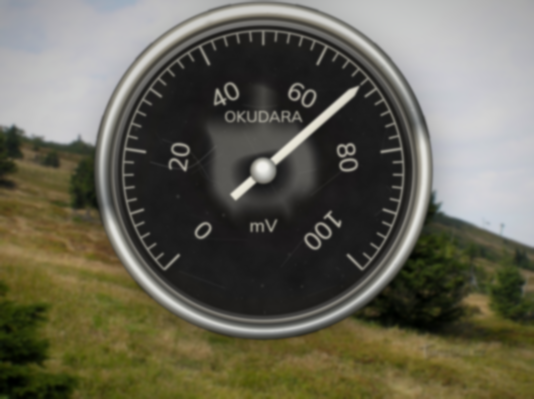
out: 68 mV
